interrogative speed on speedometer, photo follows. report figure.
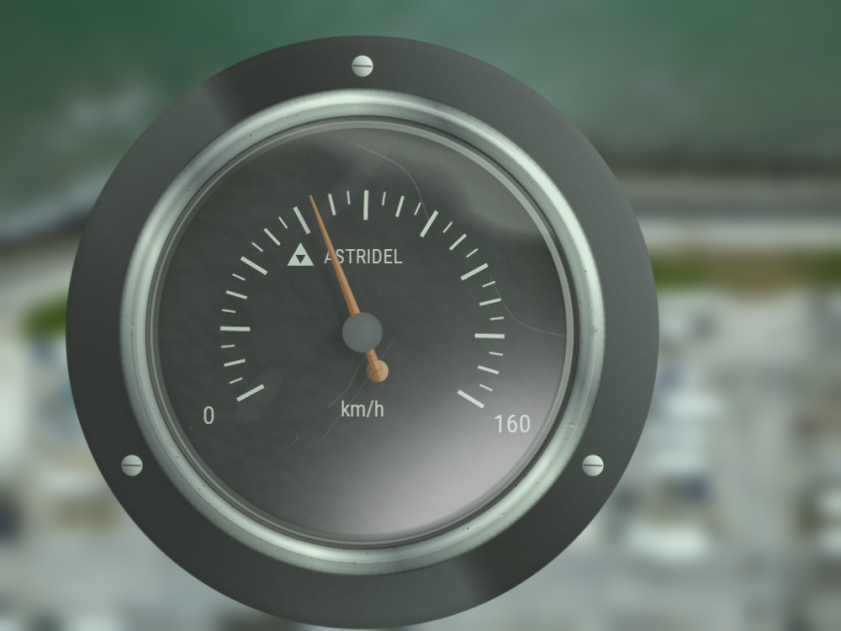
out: 65 km/h
